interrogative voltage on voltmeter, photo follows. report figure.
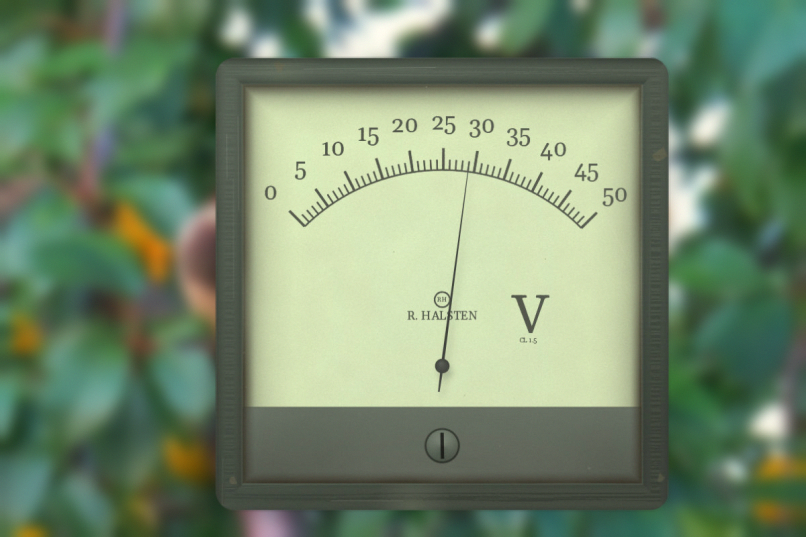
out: 29 V
